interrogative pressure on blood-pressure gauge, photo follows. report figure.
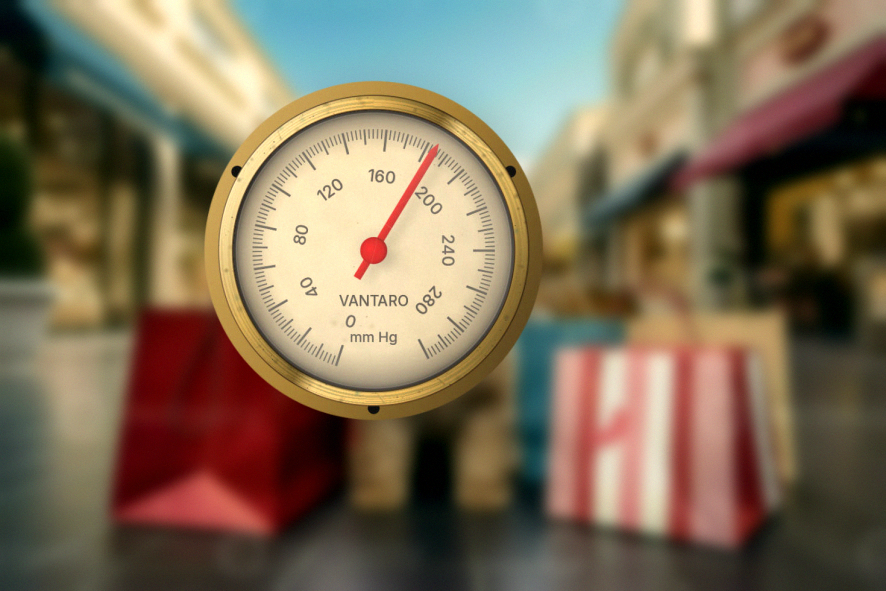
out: 184 mmHg
